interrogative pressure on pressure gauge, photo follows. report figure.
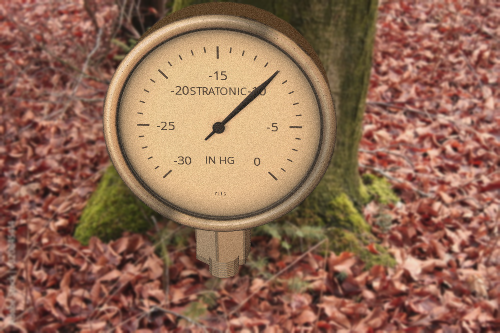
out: -10 inHg
